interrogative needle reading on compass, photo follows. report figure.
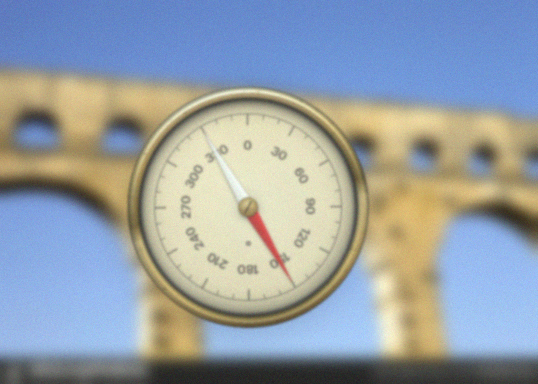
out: 150 °
